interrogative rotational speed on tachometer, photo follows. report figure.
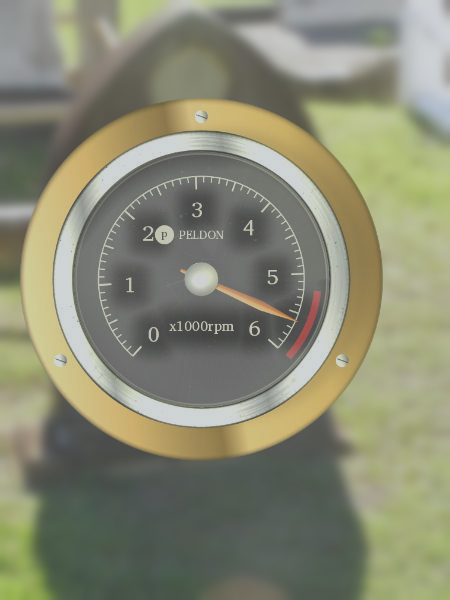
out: 5600 rpm
